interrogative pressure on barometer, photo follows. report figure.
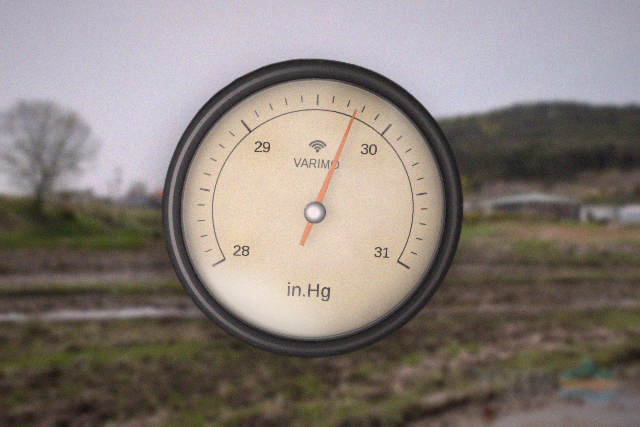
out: 29.75 inHg
